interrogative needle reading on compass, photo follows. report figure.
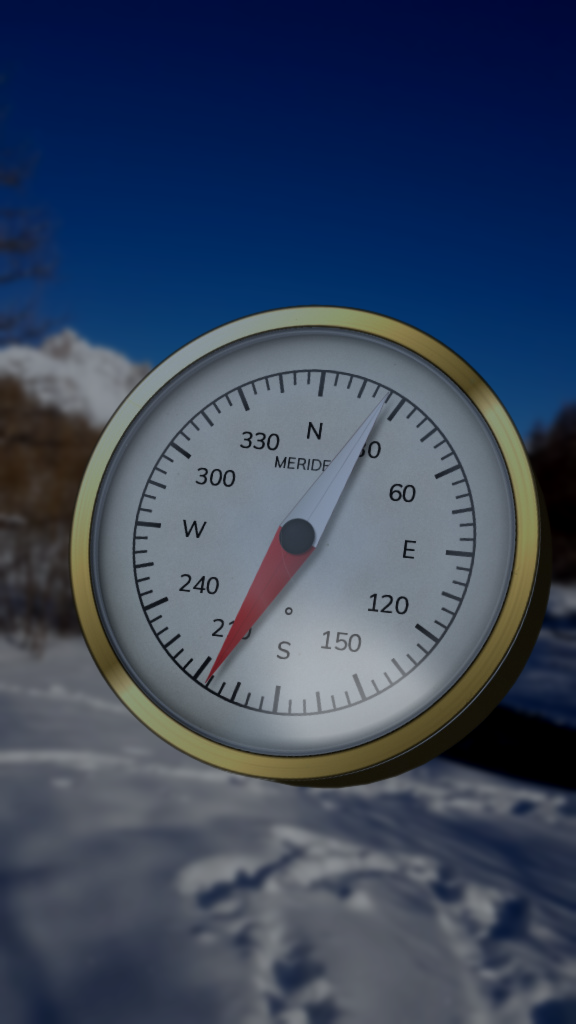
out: 205 °
